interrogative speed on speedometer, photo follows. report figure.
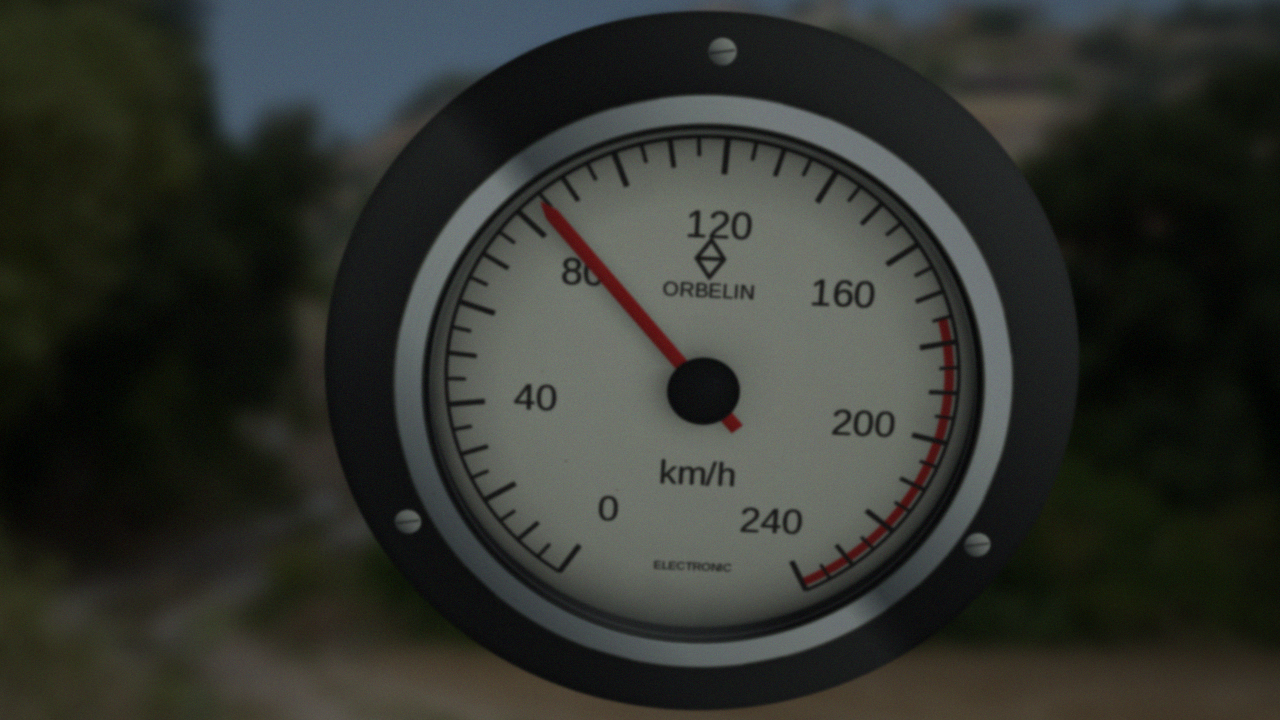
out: 85 km/h
